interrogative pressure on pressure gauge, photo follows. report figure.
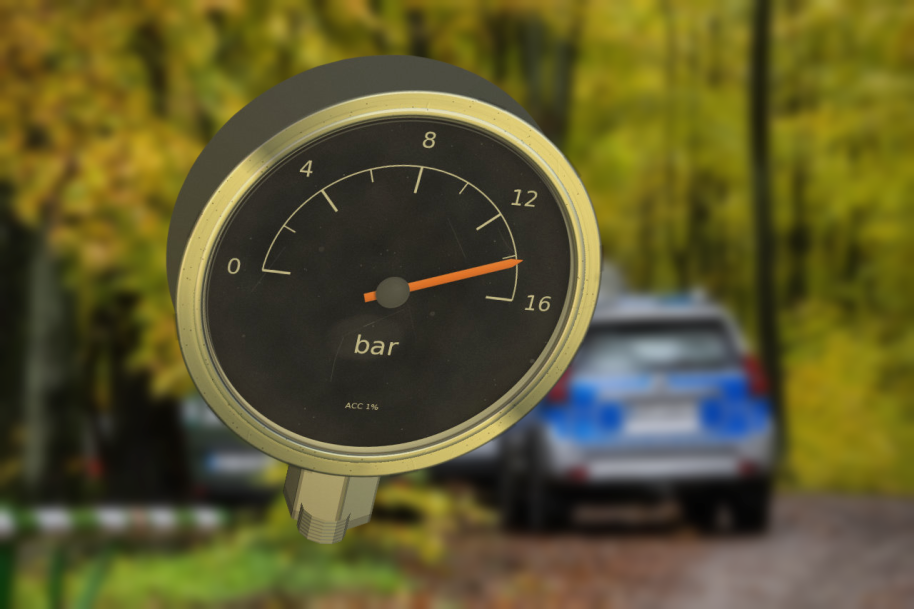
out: 14 bar
